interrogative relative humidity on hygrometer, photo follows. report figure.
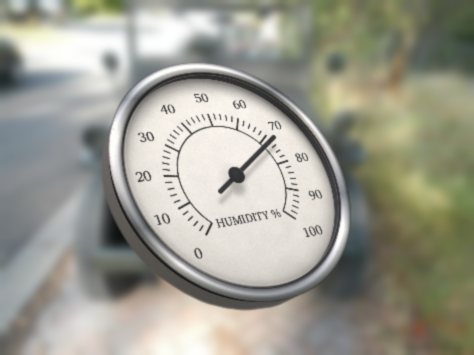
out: 72 %
